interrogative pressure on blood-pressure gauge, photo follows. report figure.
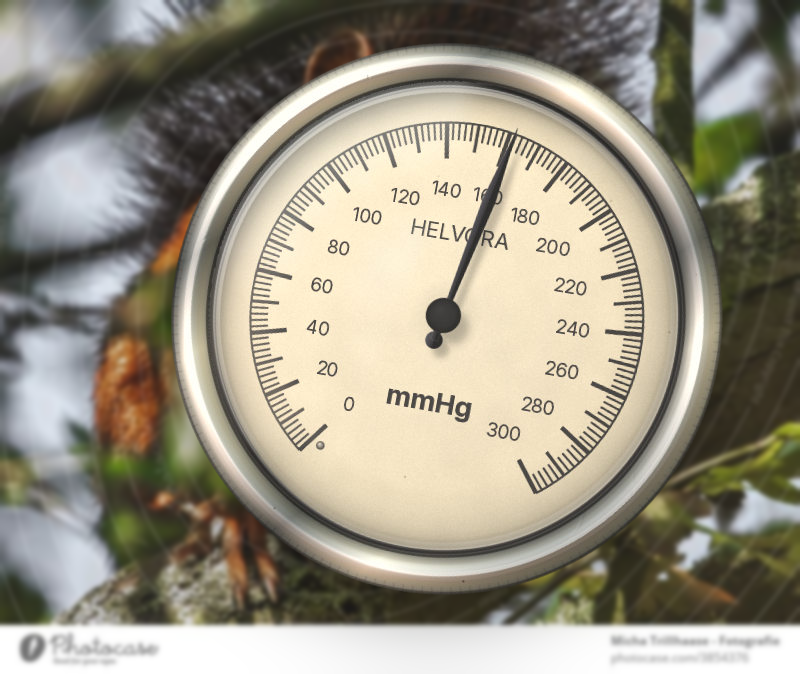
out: 162 mmHg
